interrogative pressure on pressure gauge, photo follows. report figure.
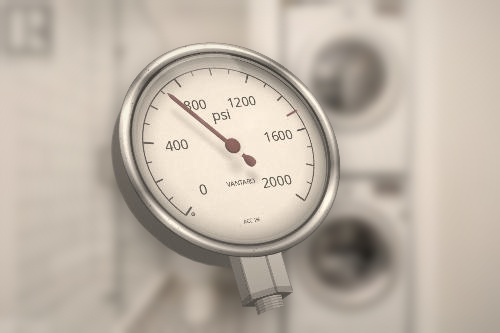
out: 700 psi
